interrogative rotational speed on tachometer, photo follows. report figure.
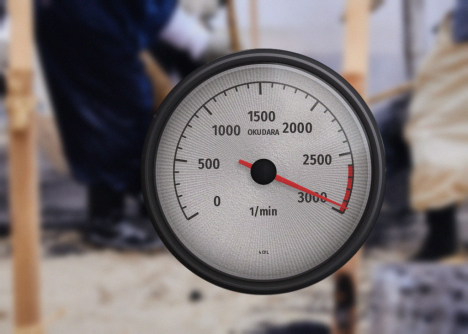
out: 2950 rpm
